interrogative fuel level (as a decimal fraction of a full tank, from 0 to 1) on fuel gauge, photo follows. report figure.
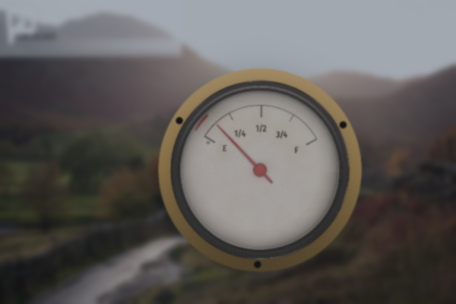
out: 0.125
